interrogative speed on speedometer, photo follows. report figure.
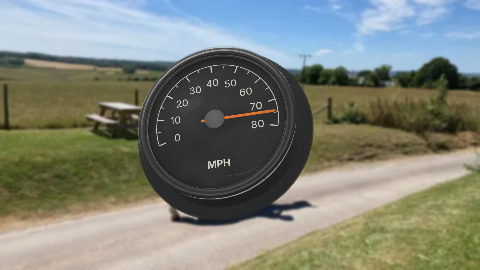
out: 75 mph
